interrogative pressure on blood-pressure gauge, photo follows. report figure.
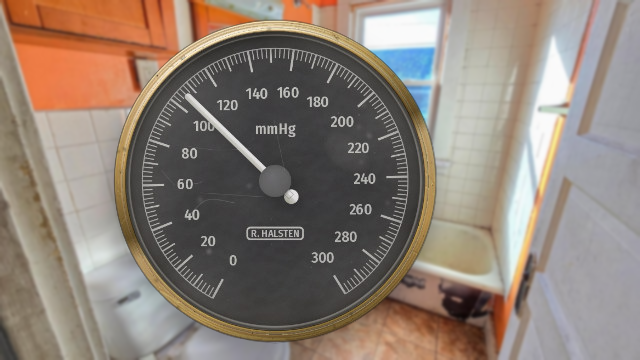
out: 106 mmHg
